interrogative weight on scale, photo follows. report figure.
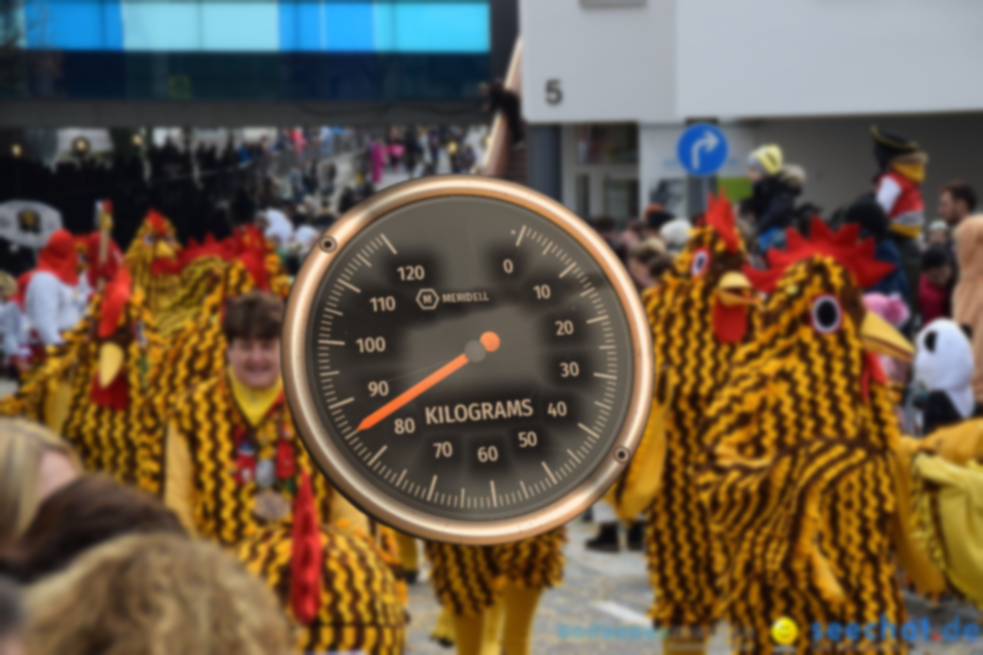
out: 85 kg
